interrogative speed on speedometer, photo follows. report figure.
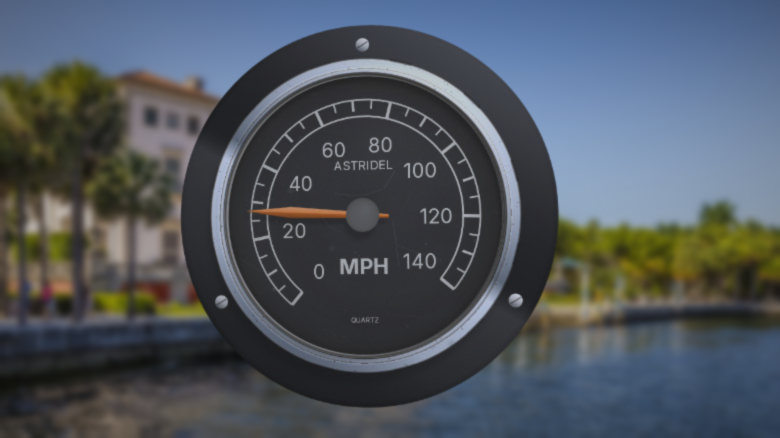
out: 27.5 mph
